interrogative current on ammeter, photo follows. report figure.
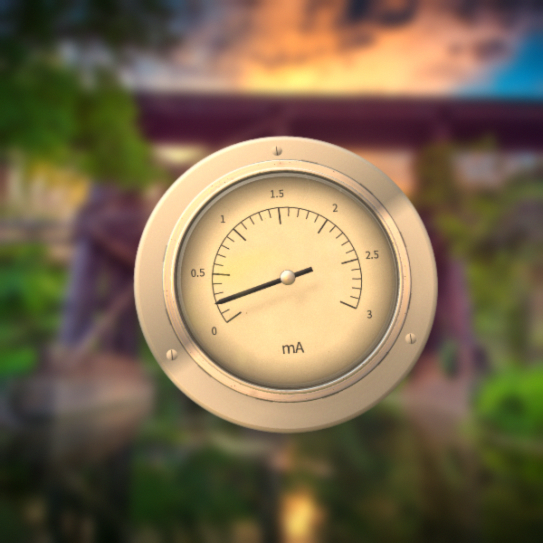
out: 0.2 mA
